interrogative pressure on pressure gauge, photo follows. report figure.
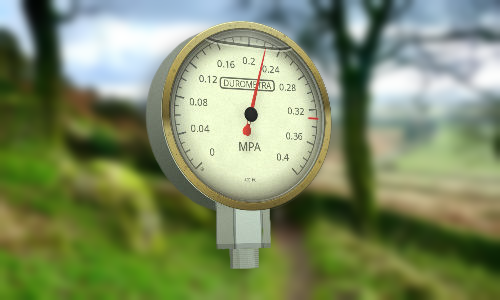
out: 0.22 MPa
